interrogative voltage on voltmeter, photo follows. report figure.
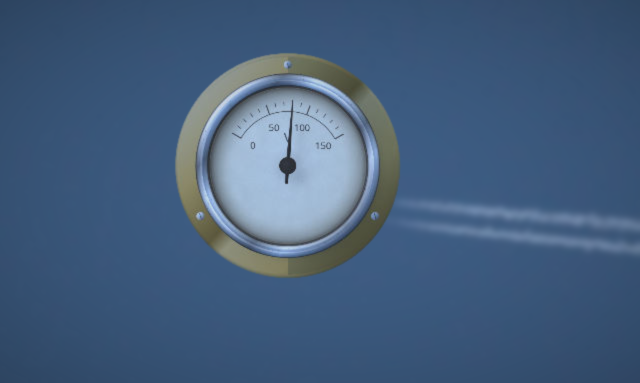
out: 80 V
